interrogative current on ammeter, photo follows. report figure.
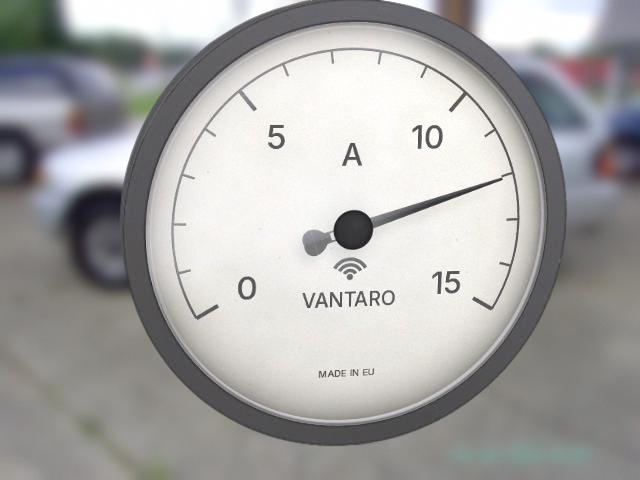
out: 12 A
